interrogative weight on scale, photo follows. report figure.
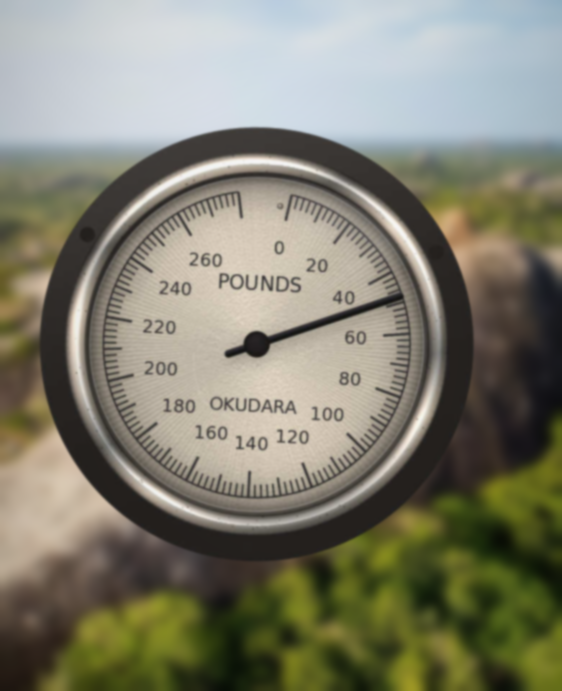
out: 48 lb
